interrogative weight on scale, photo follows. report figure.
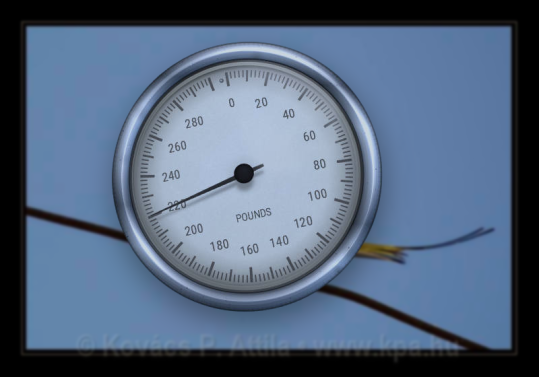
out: 220 lb
